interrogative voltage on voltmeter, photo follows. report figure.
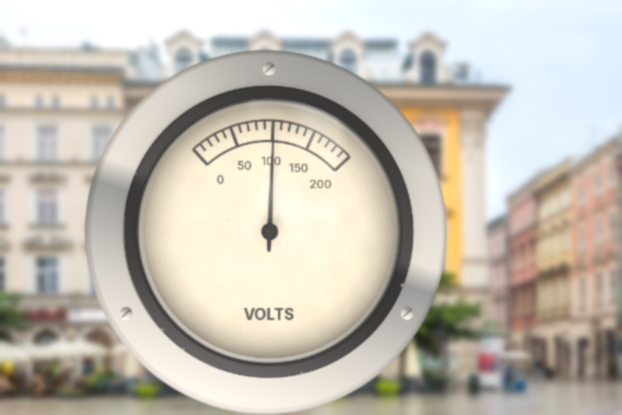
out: 100 V
